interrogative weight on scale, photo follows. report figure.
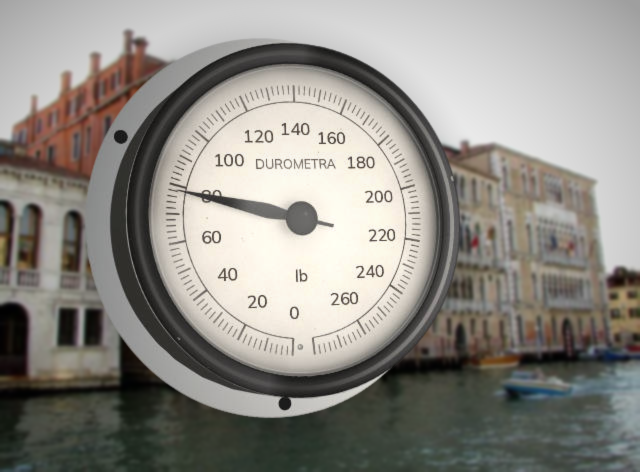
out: 78 lb
